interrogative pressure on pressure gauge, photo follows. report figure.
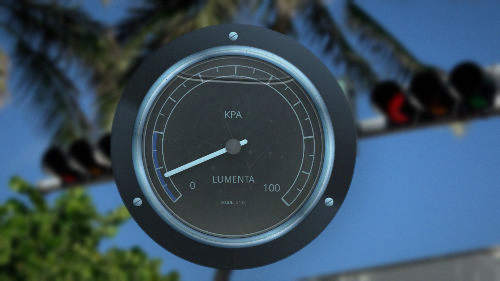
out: 7.5 kPa
